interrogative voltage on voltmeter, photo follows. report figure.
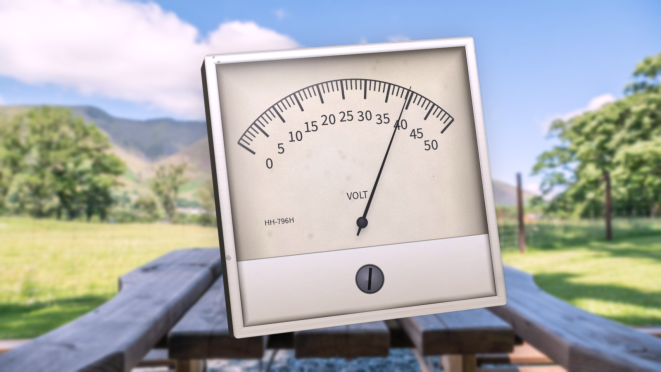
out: 39 V
